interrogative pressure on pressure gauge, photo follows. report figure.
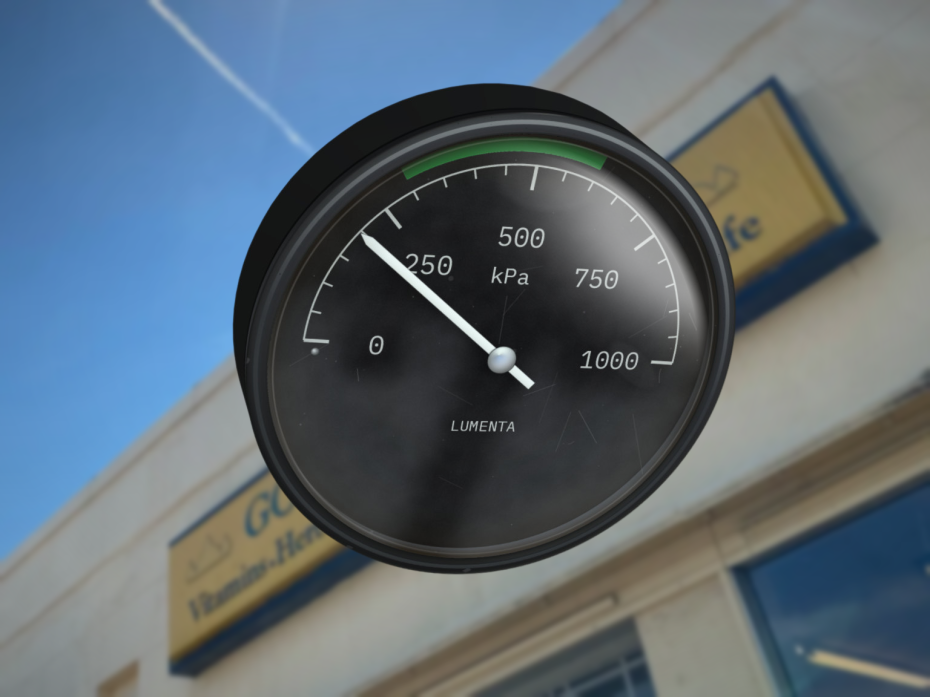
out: 200 kPa
